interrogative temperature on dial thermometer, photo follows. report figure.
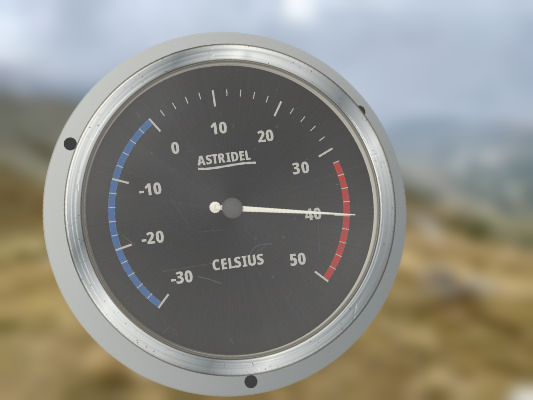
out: 40 °C
